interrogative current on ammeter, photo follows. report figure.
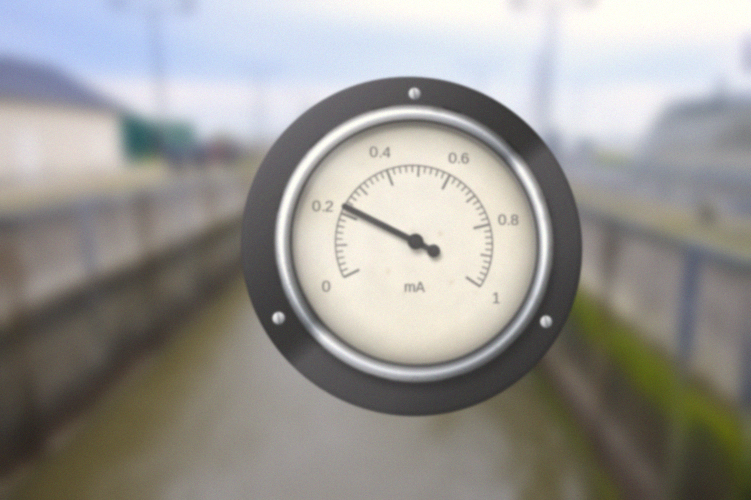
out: 0.22 mA
